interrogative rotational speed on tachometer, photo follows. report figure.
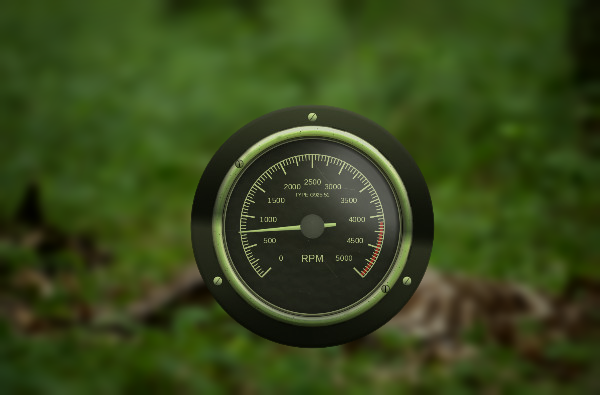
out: 750 rpm
